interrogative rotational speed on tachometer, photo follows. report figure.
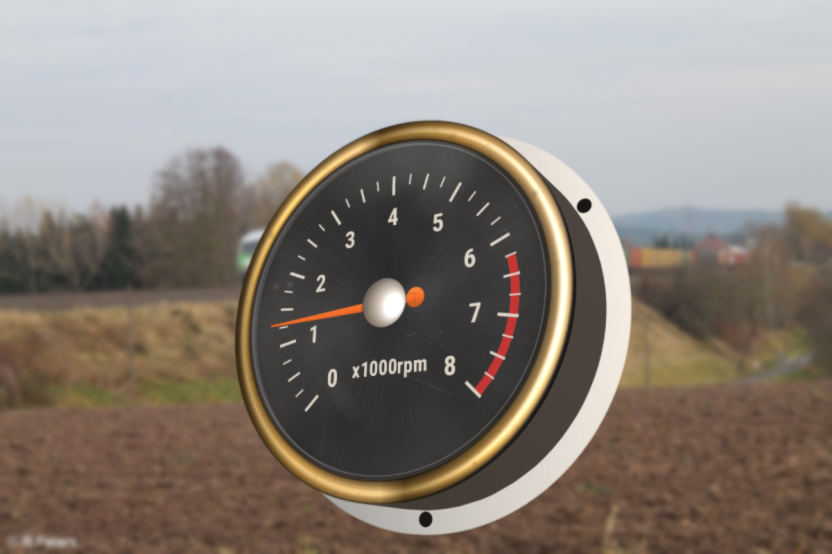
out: 1250 rpm
